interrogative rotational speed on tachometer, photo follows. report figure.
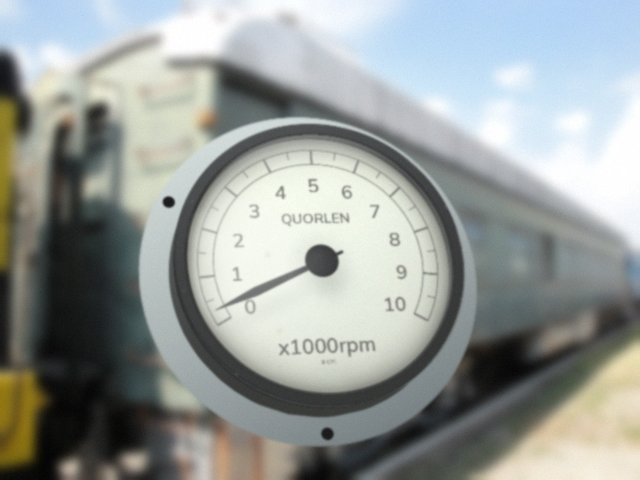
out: 250 rpm
